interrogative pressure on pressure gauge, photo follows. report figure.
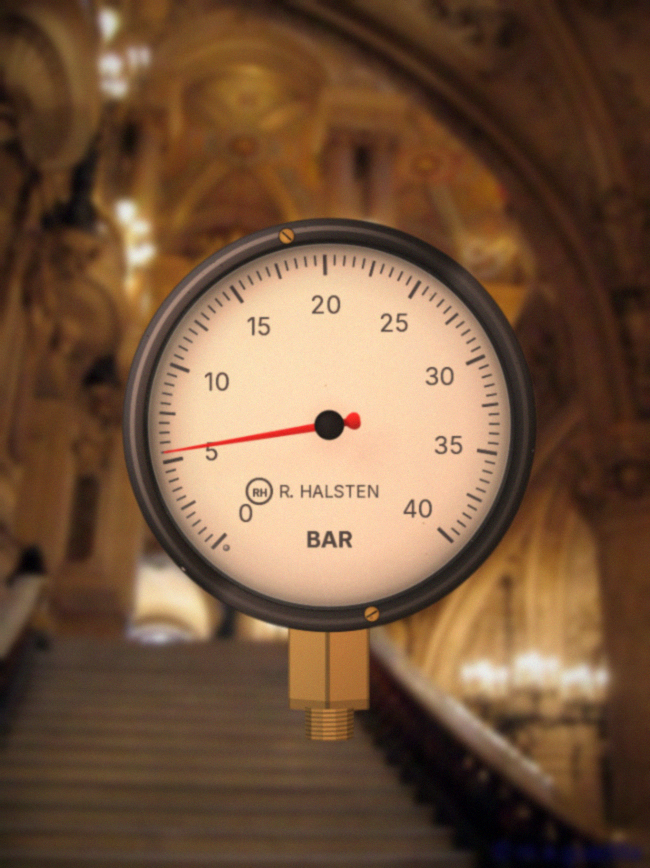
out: 5.5 bar
